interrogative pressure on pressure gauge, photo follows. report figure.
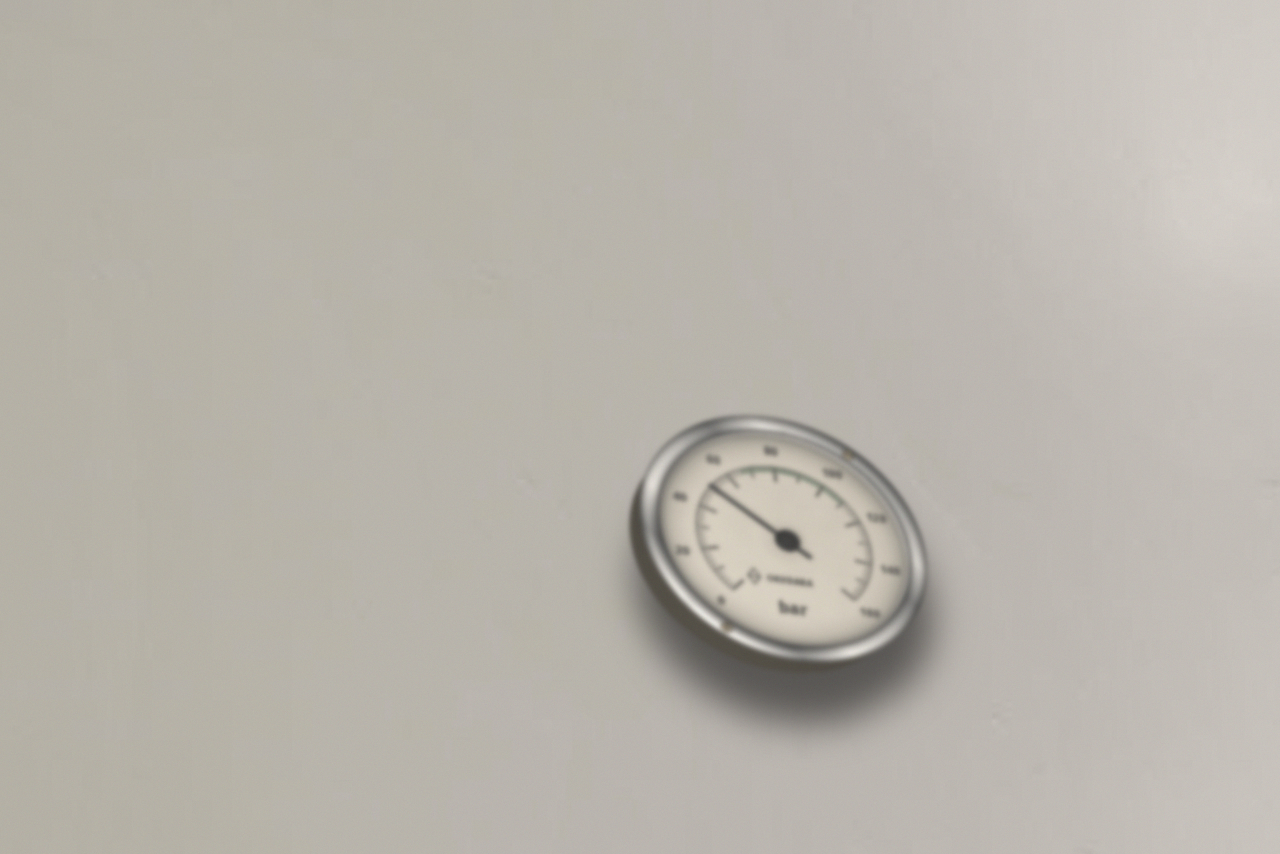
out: 50 bar
